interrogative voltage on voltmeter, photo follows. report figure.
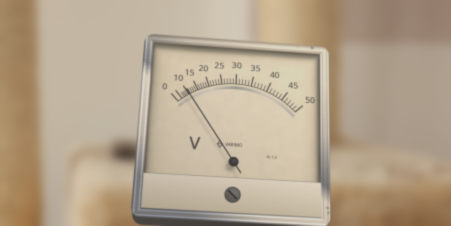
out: 10 V
